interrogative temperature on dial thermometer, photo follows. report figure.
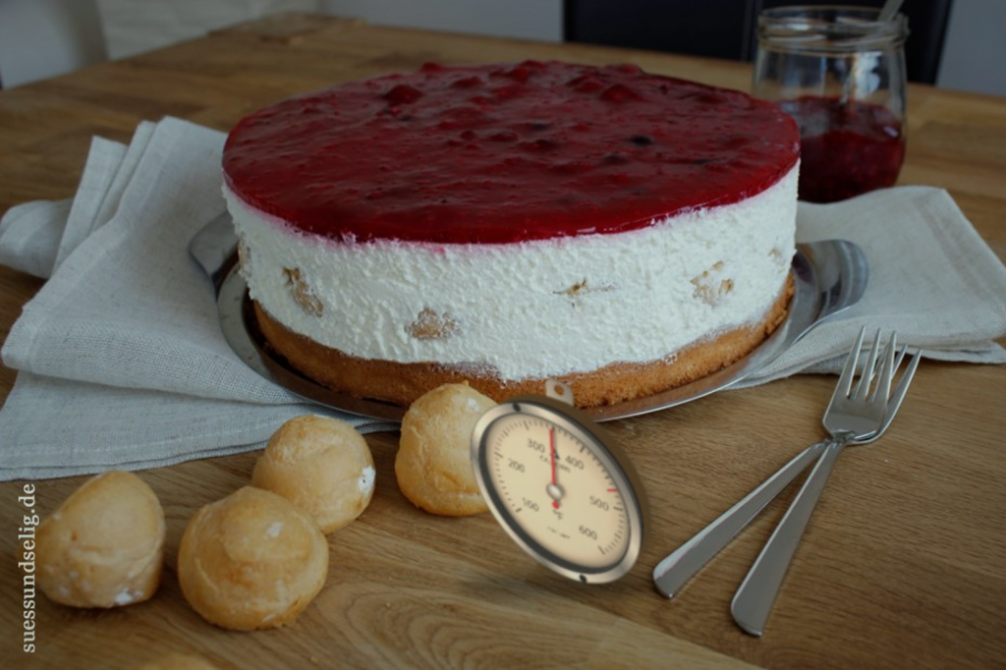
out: 350 °F
